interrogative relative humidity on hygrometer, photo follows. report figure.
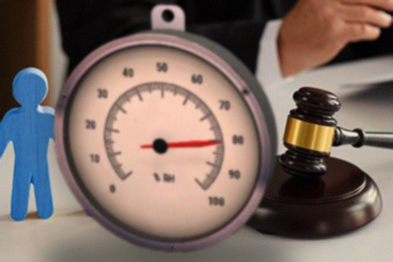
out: 80 %
